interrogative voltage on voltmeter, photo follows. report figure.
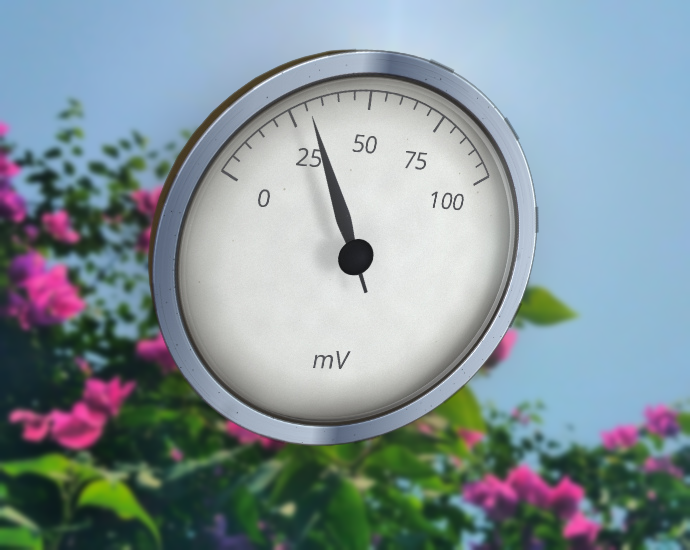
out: 30 mV
